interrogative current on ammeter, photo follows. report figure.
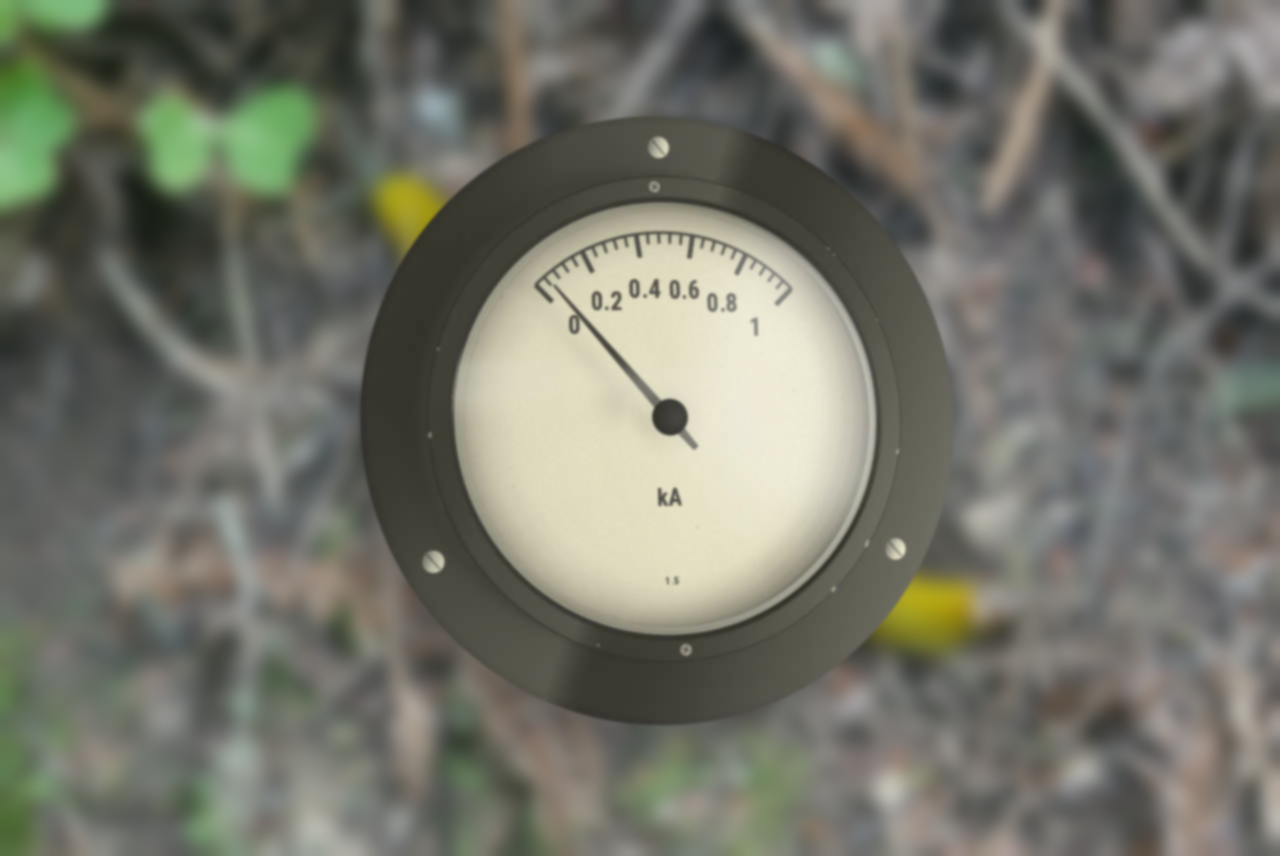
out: 0.04 kA
